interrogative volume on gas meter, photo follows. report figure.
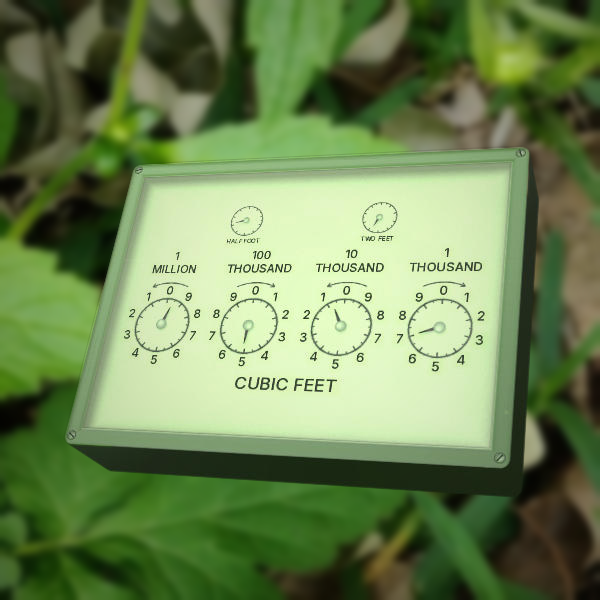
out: 950700 ft³
